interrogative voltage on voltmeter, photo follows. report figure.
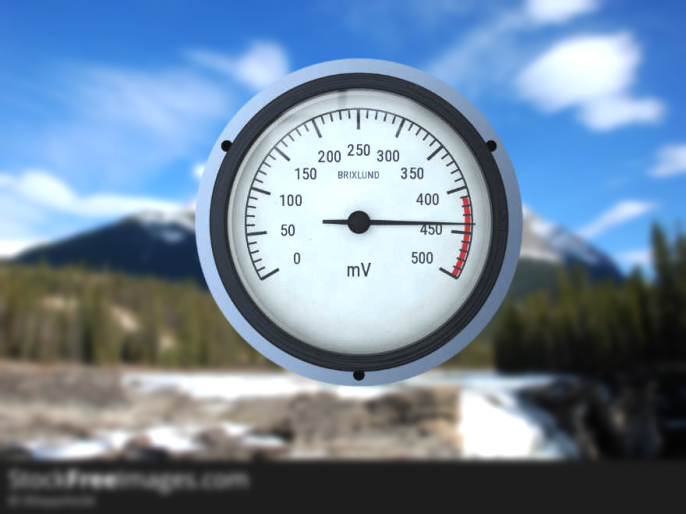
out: 440 mV
